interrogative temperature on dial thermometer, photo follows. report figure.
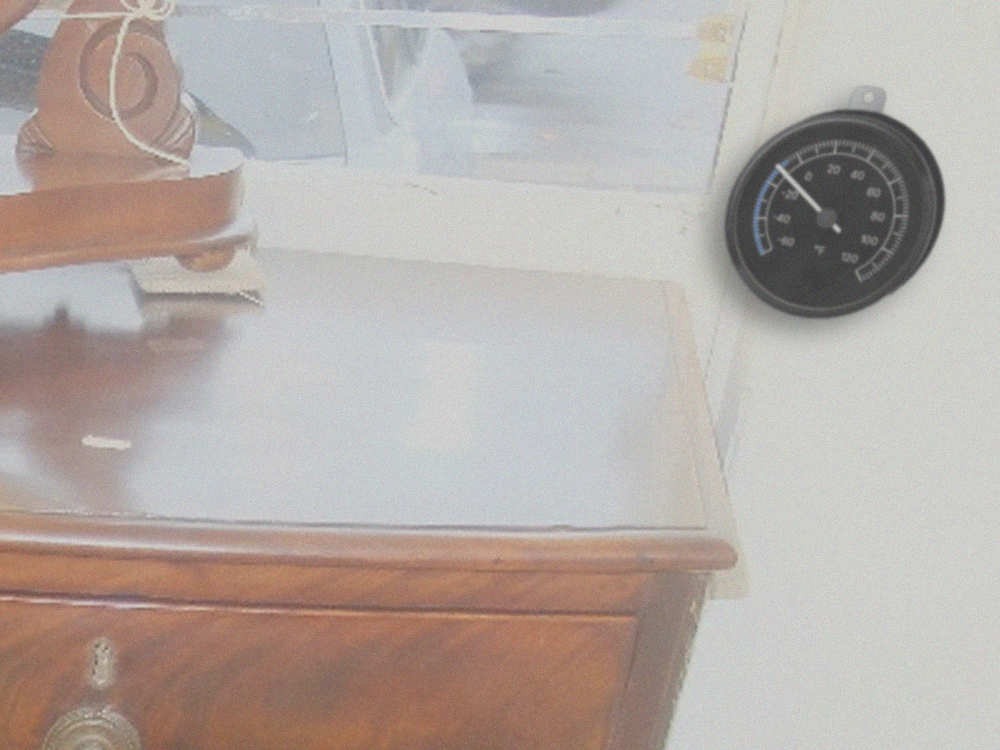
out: -10 °F
